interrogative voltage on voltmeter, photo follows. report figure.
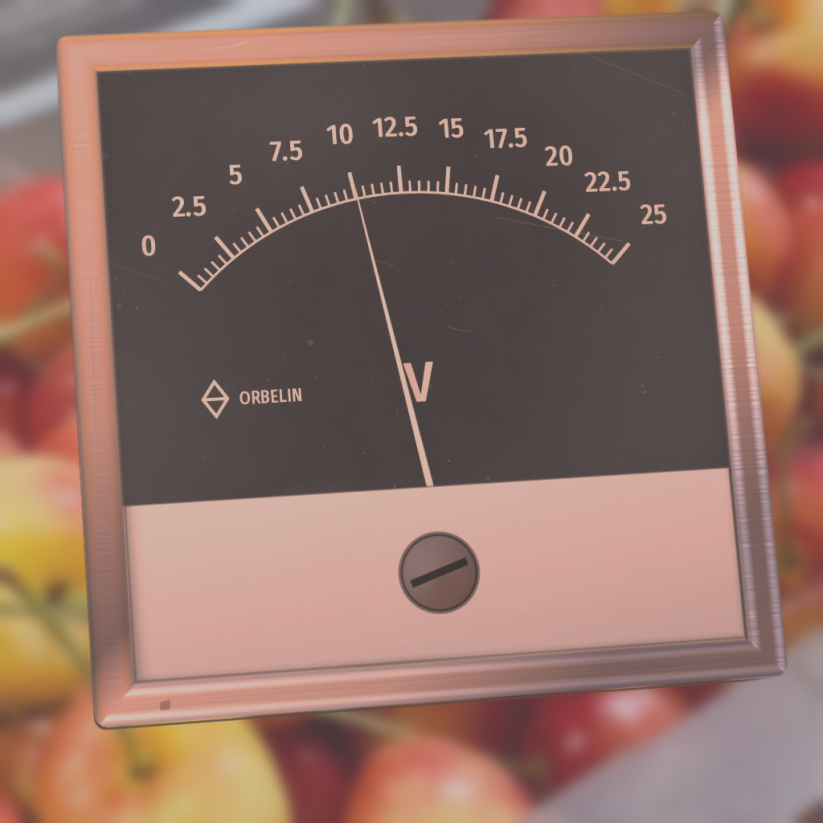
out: 10 V
